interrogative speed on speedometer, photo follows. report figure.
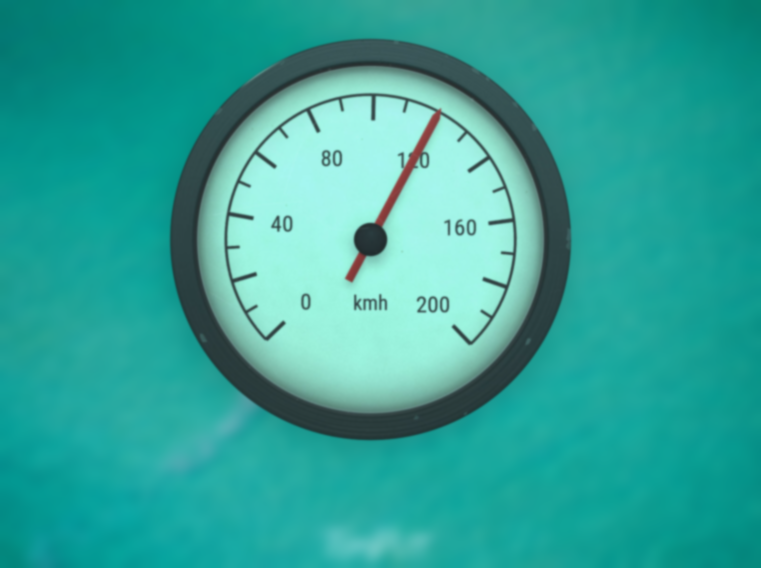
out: 120 km/h
